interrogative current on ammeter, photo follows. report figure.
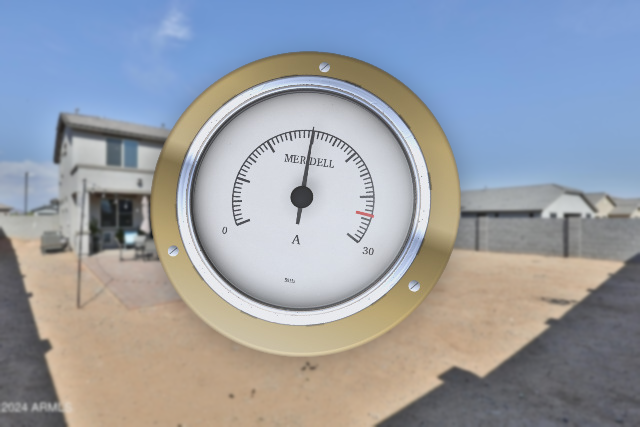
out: 15 A
